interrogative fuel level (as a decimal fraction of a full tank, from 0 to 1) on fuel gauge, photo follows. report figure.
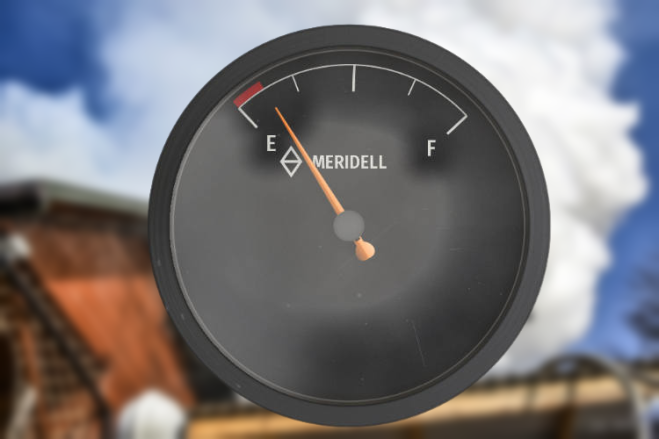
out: 0.125
